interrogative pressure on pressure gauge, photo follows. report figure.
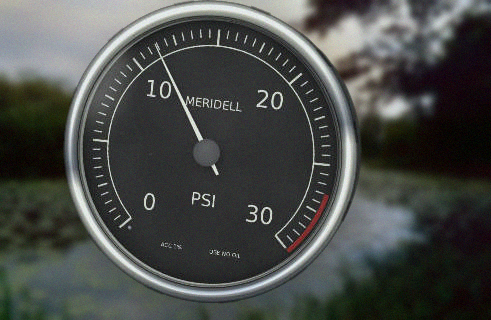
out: 11.5 psi
